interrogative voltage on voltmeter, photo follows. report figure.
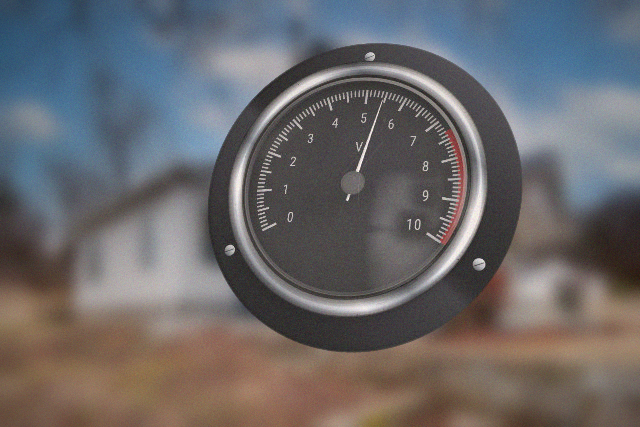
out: 5.5 V
